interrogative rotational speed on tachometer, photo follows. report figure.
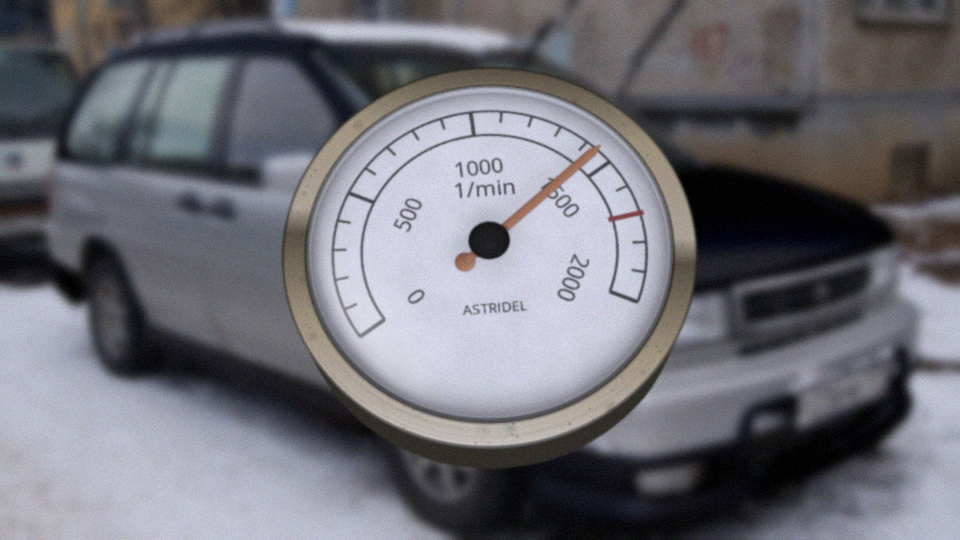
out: 1450 rpm
